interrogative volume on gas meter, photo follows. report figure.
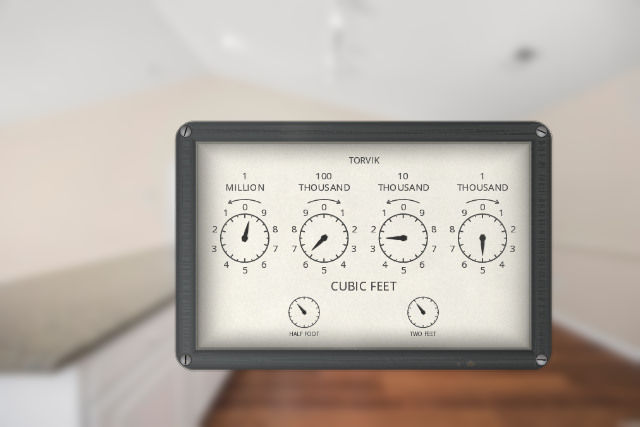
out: 962500 ft³
